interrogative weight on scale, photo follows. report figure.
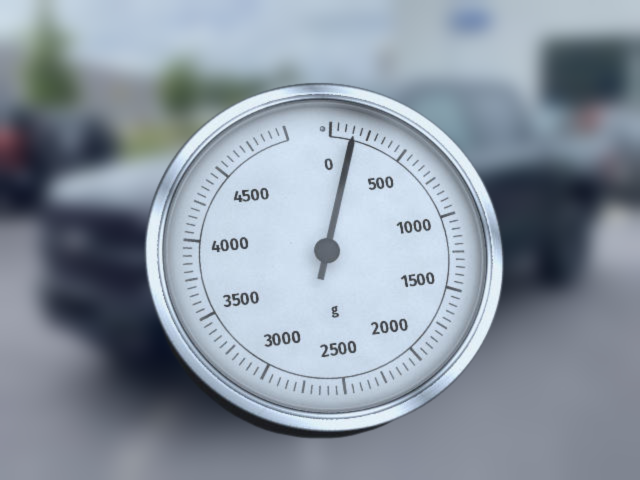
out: 150 g
